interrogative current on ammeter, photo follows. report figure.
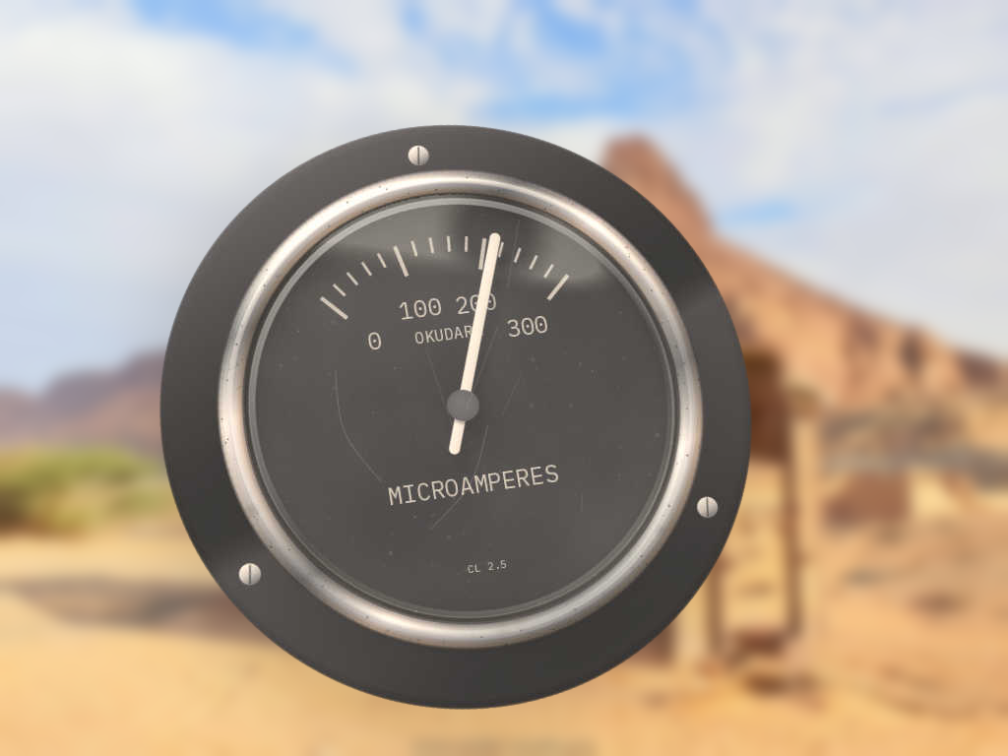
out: 210 µA
